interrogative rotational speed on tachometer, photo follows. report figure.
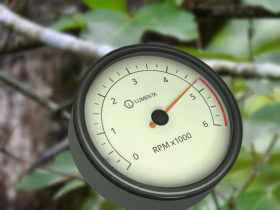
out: 4750 rpm
